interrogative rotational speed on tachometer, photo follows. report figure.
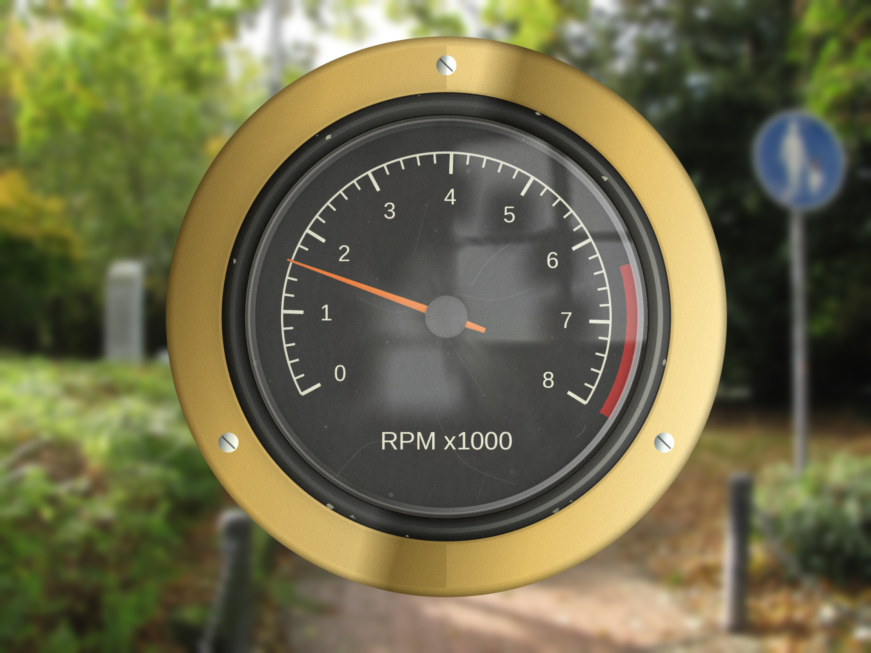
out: 1600 rpm
